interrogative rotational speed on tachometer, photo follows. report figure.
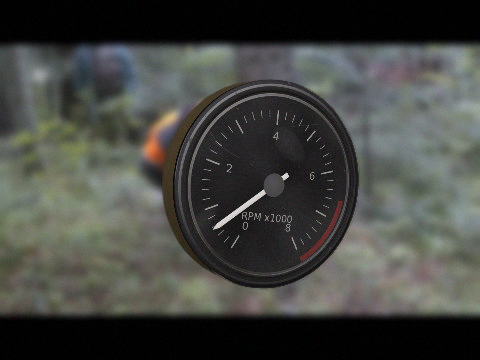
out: 600 rpm
